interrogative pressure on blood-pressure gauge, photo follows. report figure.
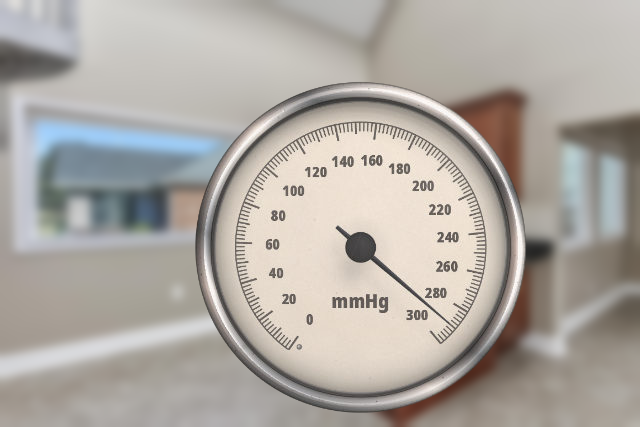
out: 290 mmHg
